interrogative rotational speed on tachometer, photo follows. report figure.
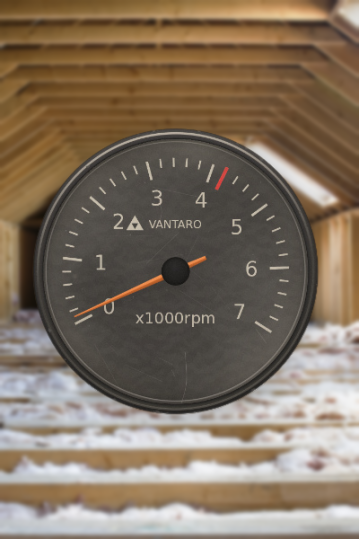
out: 100 rpm
